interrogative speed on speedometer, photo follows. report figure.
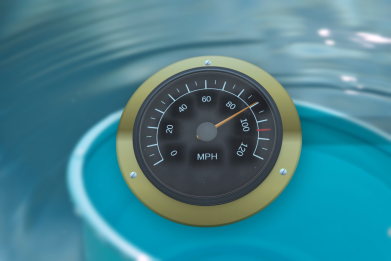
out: 90 mph
